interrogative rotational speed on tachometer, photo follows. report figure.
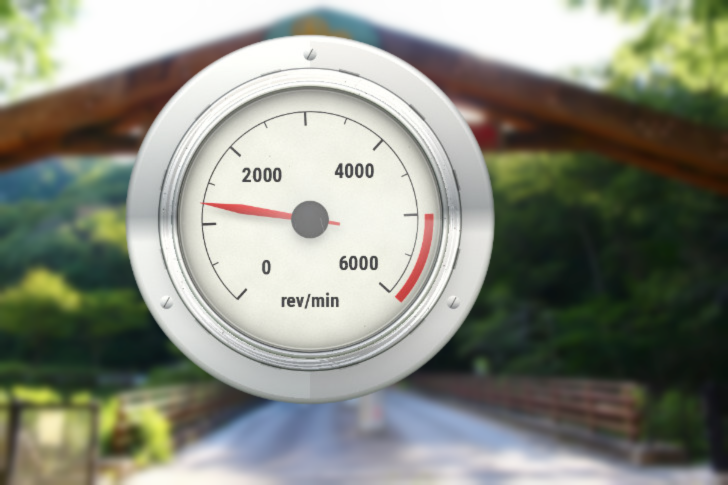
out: 1250 rpm
